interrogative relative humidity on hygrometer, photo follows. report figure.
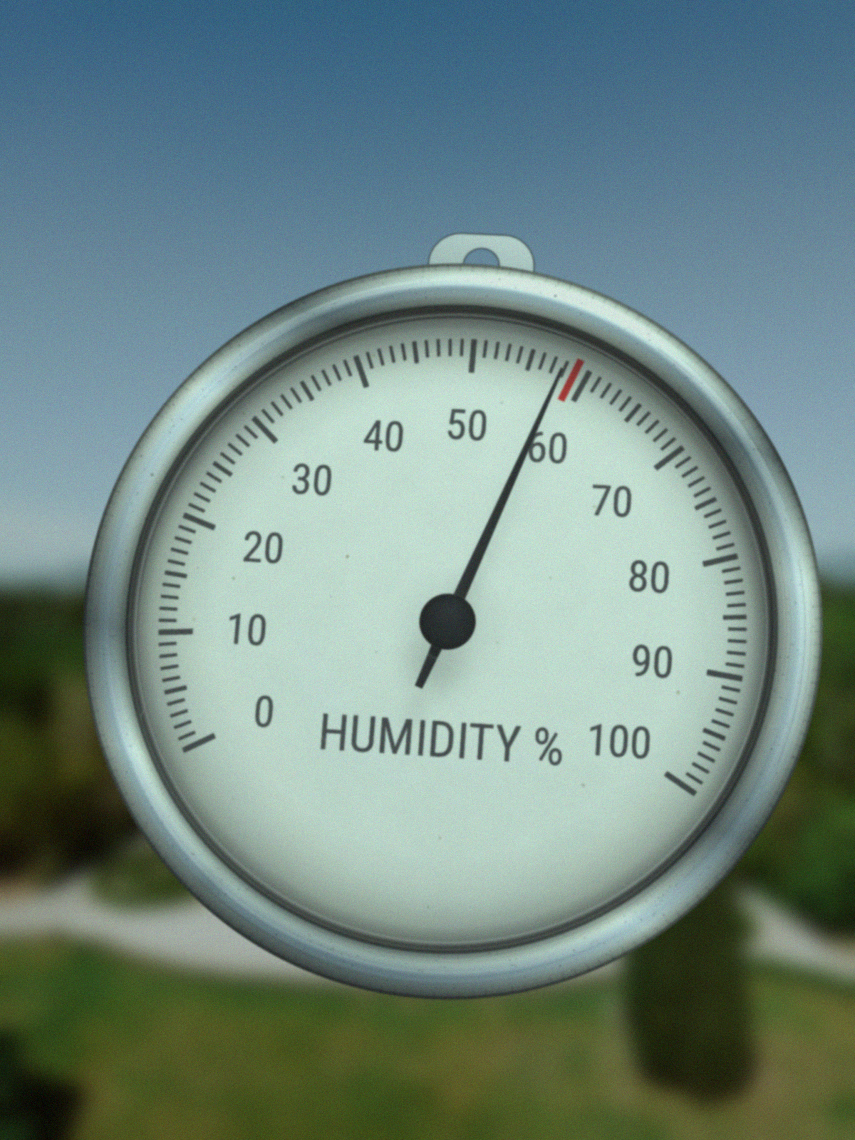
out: 58 %
